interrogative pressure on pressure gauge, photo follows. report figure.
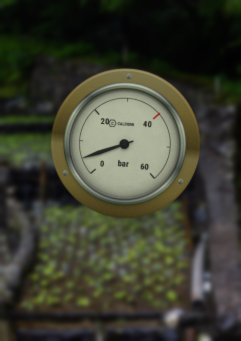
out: 5 bar
